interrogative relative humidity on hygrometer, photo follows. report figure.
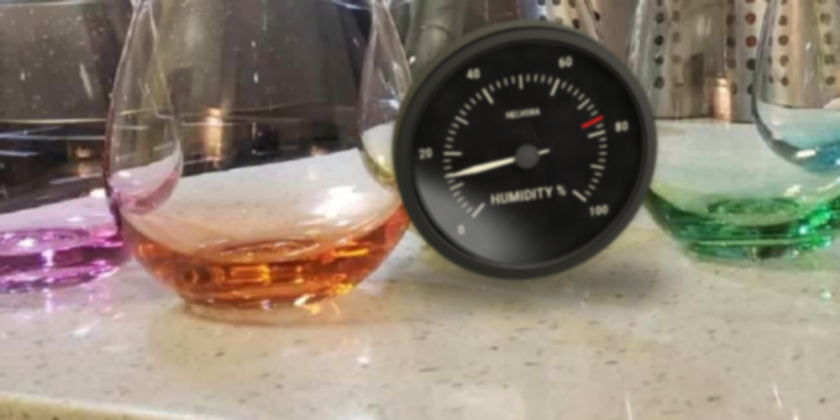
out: 14 %
